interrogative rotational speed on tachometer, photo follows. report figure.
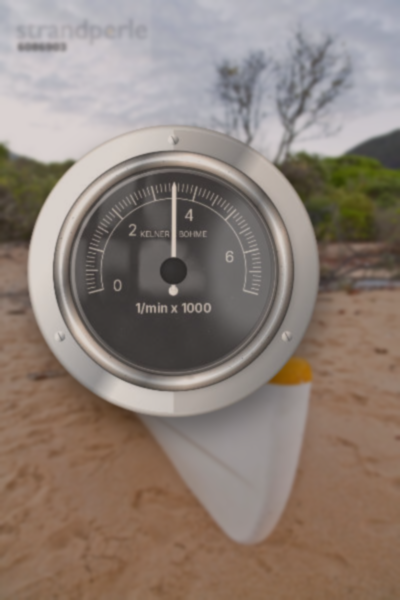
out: 3500 rpm
